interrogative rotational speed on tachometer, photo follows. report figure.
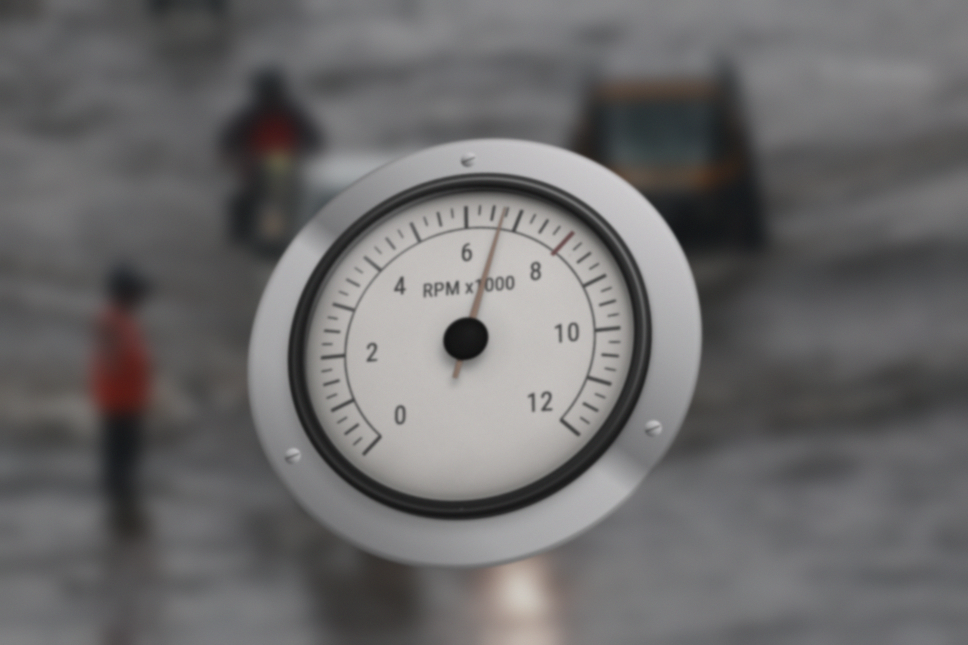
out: 6750 rpm
